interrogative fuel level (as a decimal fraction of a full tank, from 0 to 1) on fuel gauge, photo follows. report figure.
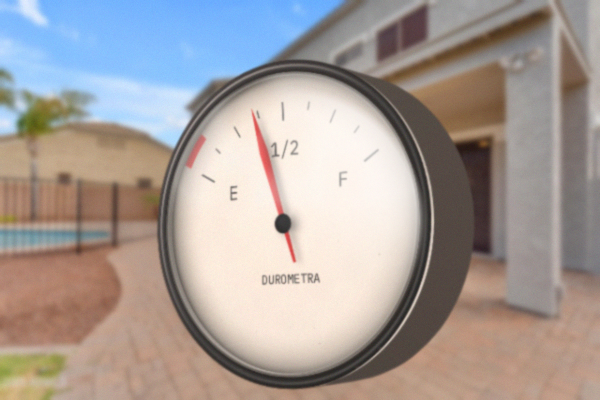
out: 0.375
